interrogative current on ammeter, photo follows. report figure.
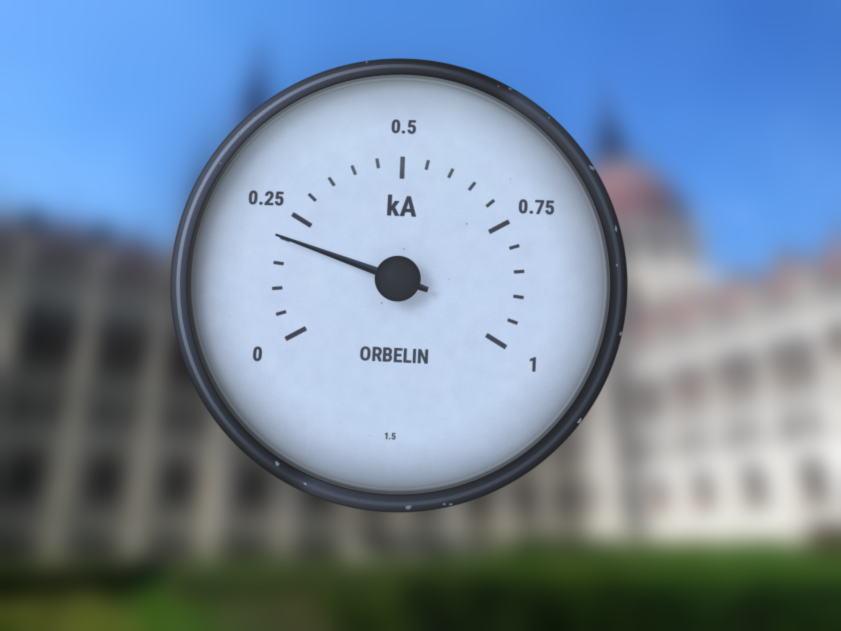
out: 0.2 kA
